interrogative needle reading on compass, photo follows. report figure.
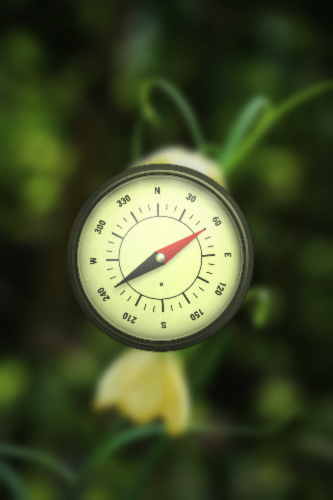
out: 60 °
